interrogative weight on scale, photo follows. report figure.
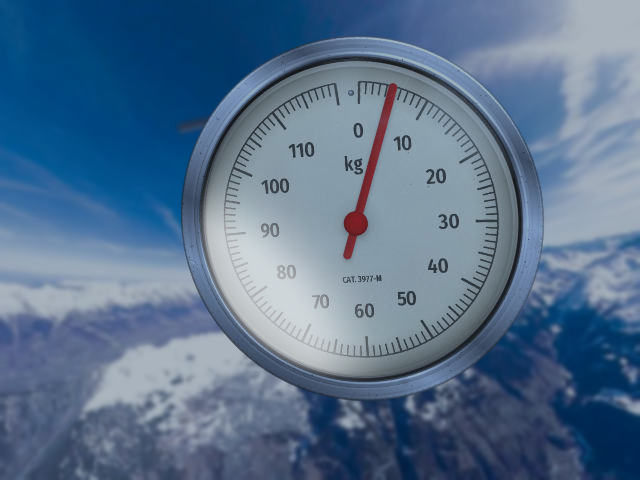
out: 5 kg
